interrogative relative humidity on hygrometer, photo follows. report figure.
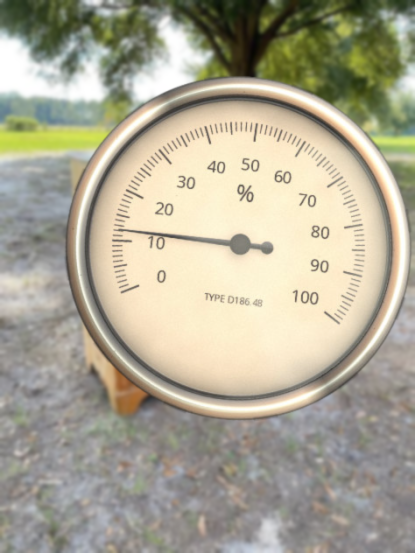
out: 12 %
